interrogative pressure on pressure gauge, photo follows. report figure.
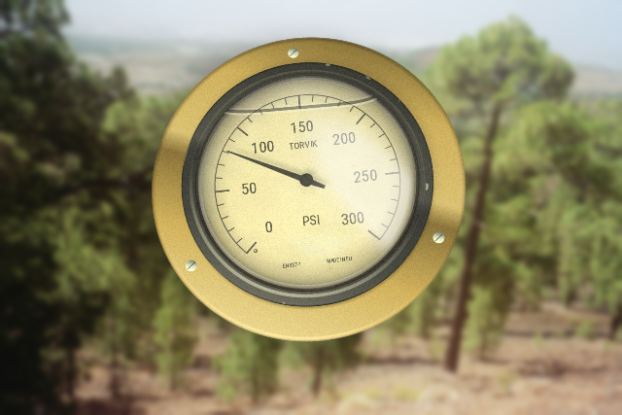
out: 80 psi
